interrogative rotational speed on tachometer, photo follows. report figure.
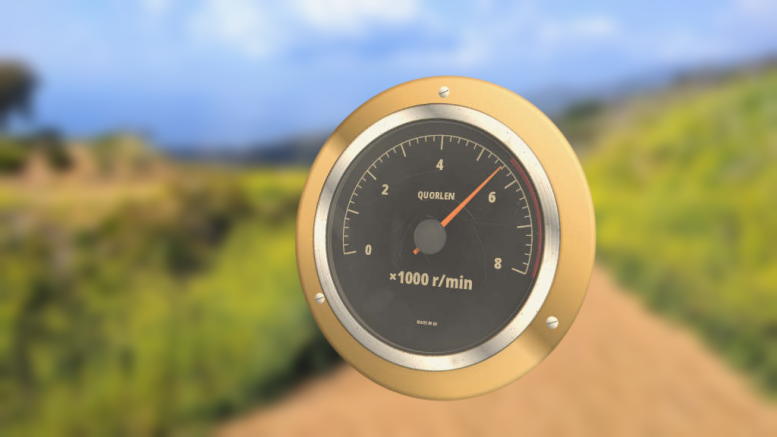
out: 5600 rpm
